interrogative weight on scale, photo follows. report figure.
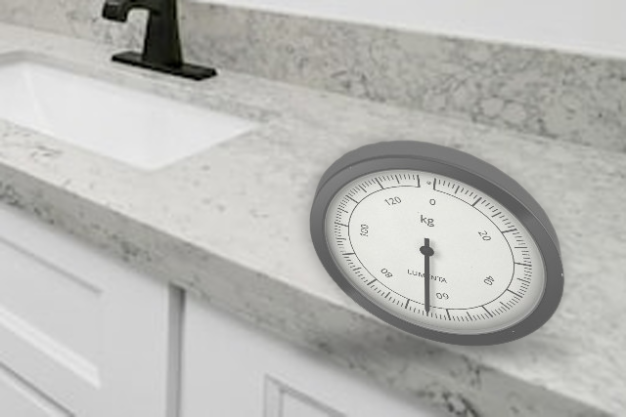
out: 65 kg
